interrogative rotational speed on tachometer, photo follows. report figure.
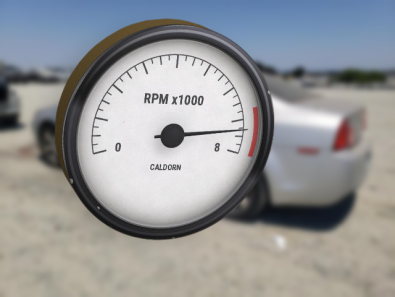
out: 7250 rpm
